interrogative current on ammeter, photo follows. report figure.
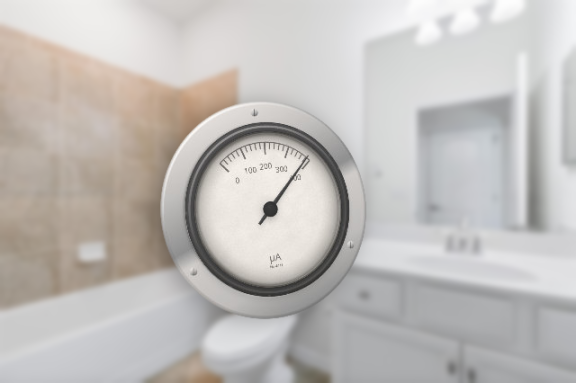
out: 380 µA
